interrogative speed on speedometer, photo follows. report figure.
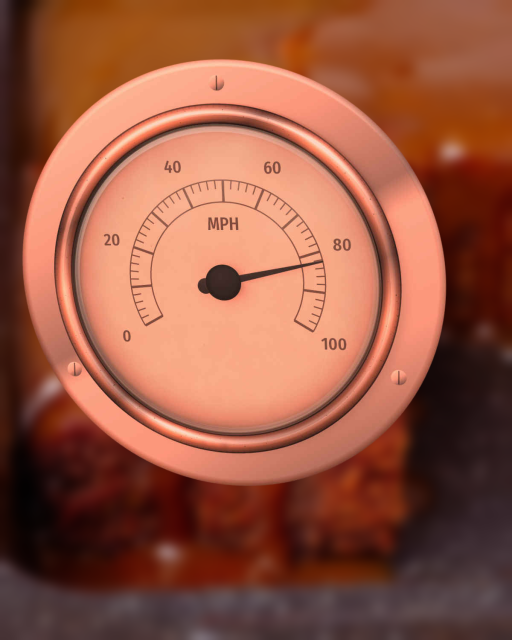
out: 82 mph
